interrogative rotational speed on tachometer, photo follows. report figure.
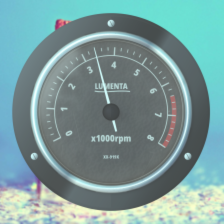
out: 3400 rpm
